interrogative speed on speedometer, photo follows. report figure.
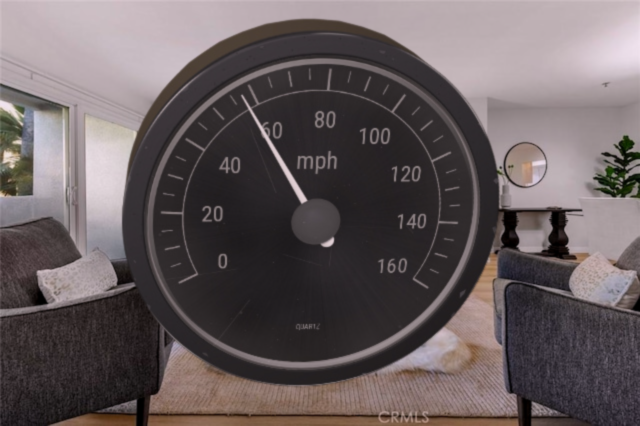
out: 57.5 mph
